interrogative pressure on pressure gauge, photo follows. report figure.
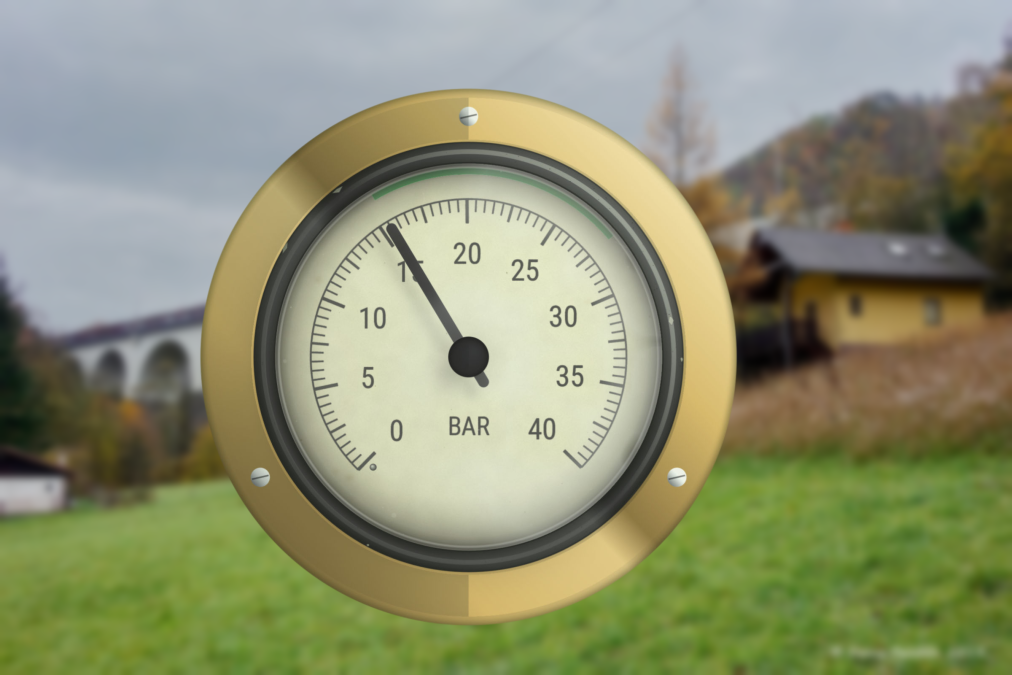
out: 15.5 bar
